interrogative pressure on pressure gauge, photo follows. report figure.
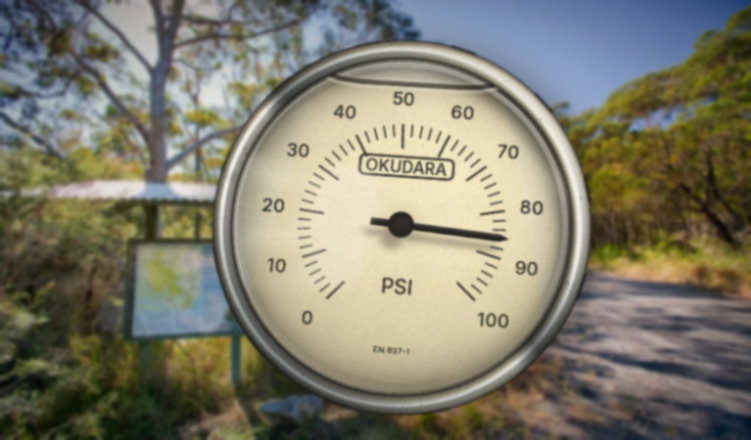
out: 86 psi
